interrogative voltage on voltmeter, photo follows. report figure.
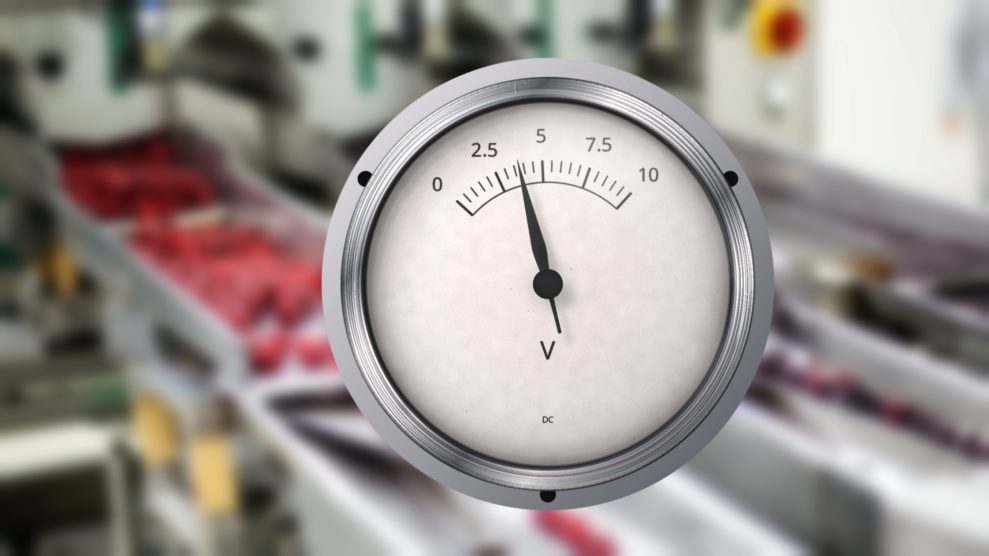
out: 3.75 V
